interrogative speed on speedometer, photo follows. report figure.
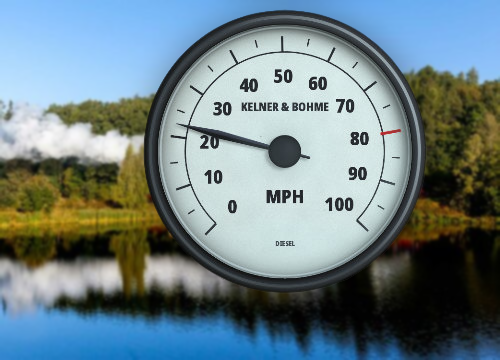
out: 22.5 mph
